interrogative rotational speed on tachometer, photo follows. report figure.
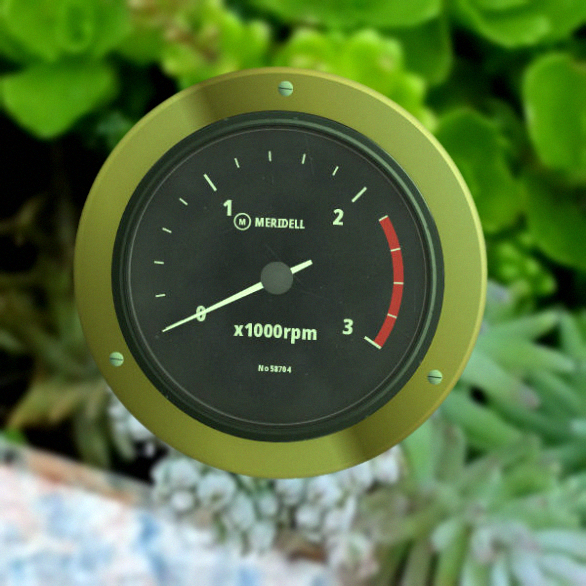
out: 0 rpm
